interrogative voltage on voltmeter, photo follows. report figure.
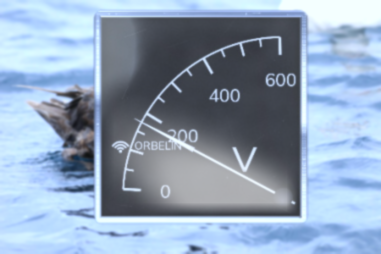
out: 175 V
